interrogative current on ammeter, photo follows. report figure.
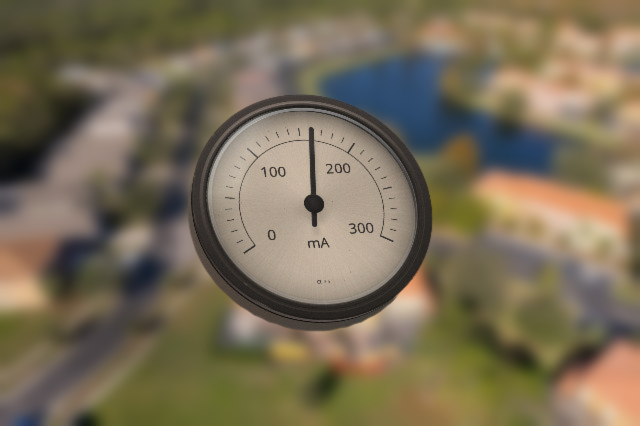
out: 160 mA
